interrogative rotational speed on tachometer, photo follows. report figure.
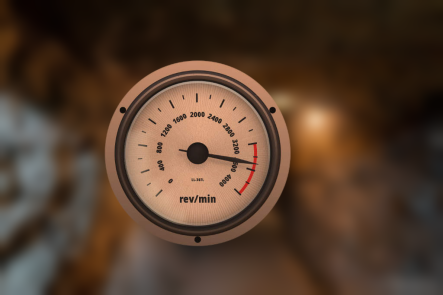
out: 3500 rpm
